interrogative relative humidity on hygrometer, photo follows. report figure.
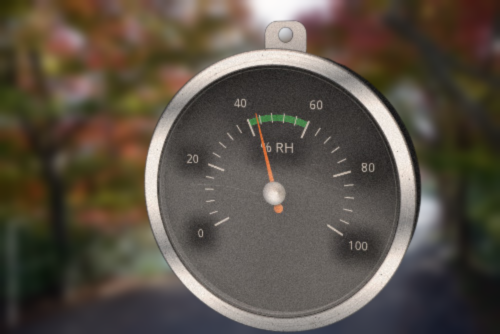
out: 44 %
